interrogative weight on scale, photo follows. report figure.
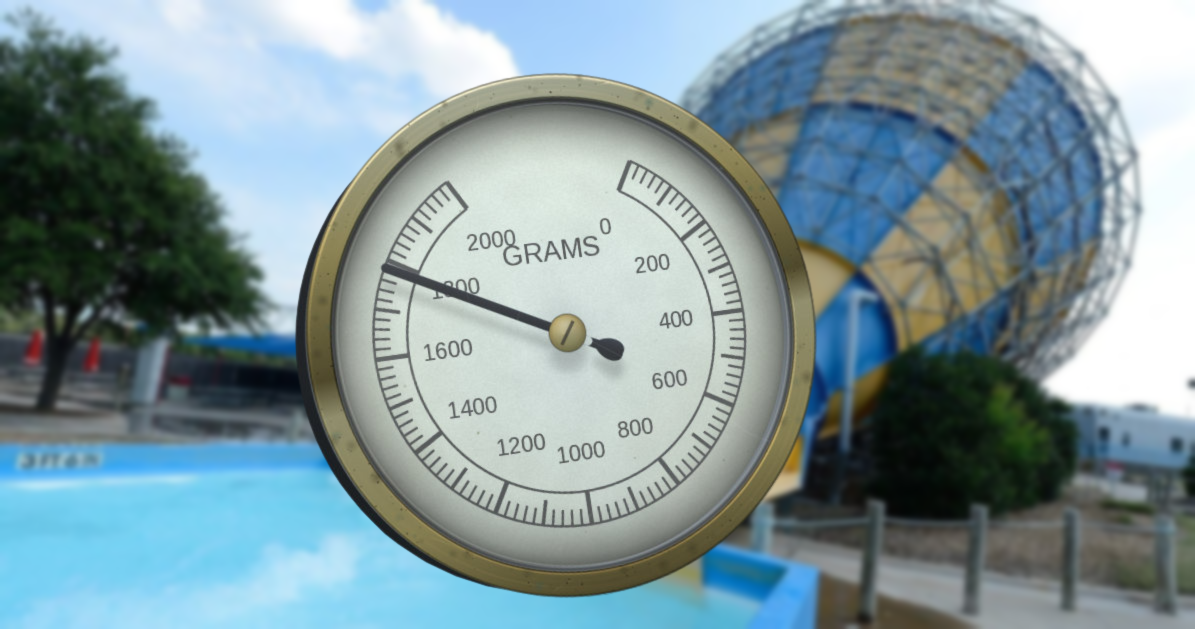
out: 1780 g
